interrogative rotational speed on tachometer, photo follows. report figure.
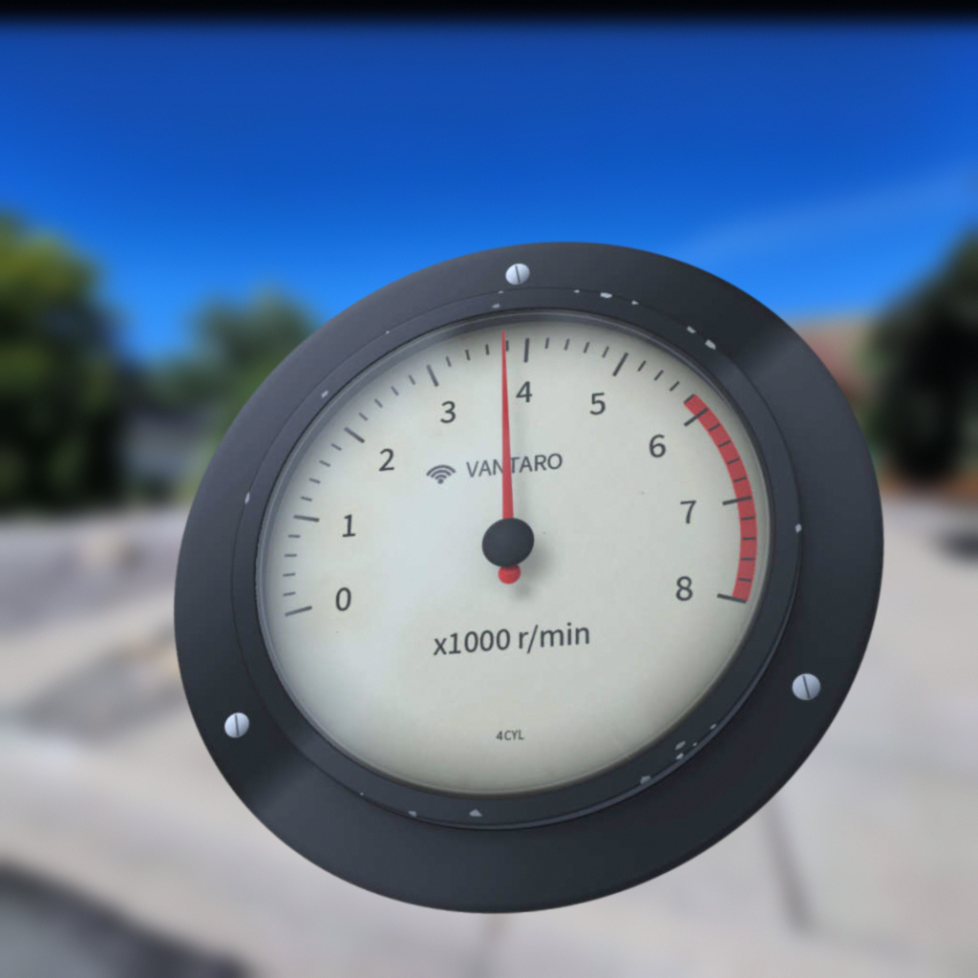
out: 3800 rpm
